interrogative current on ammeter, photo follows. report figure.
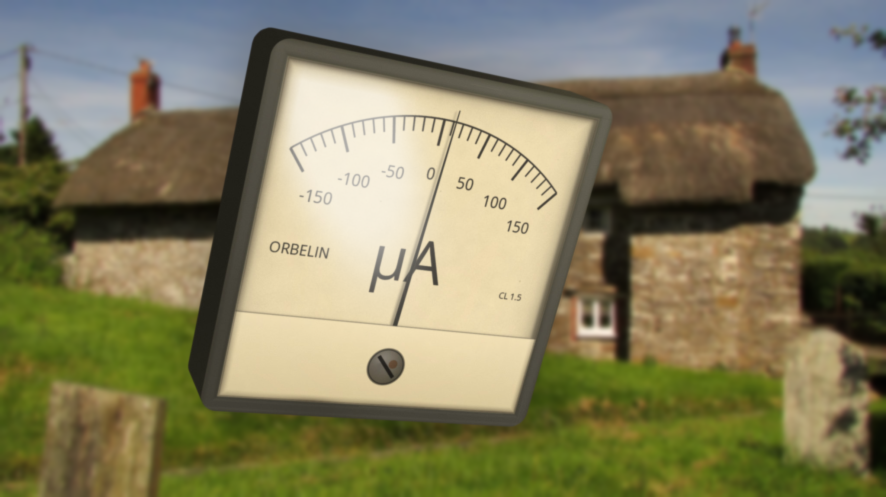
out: 10 µA
